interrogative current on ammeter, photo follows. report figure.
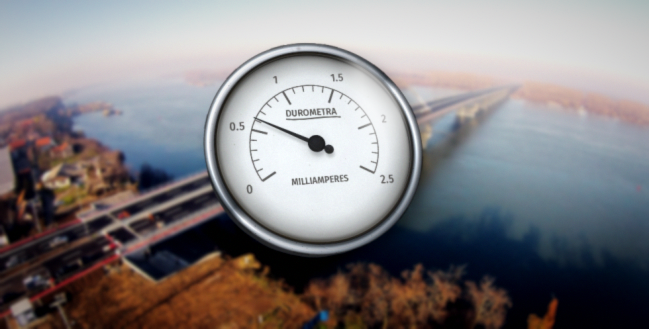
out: 0.6 mA
